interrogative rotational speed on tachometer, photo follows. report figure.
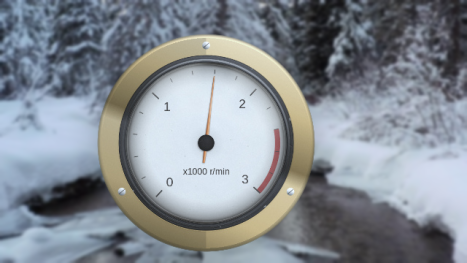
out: 1600 rpm
